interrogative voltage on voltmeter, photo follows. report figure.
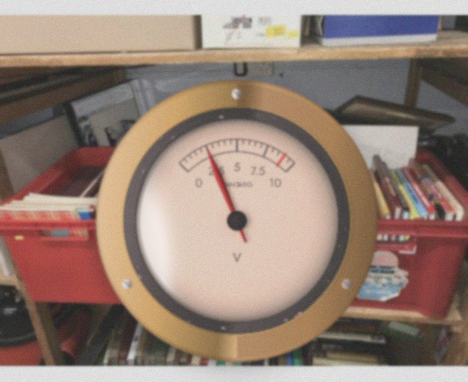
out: 2.5 V
